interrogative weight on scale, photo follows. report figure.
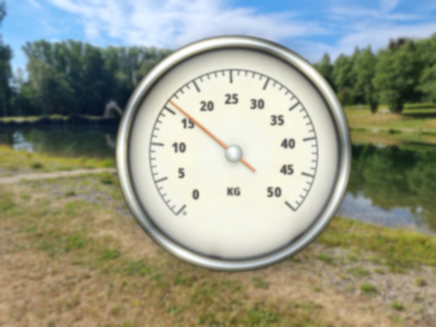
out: 16 kg
